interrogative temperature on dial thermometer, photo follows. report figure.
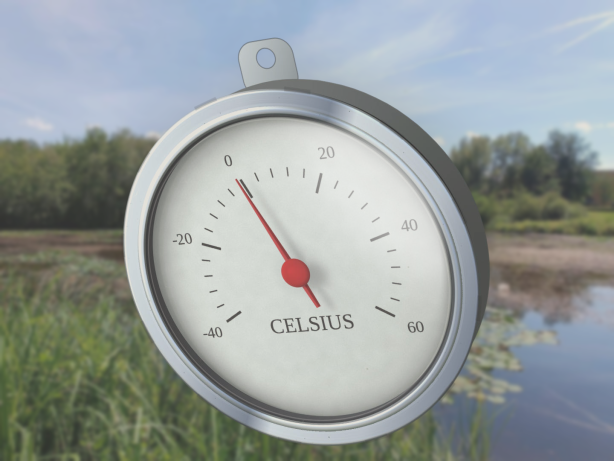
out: 0 °C
